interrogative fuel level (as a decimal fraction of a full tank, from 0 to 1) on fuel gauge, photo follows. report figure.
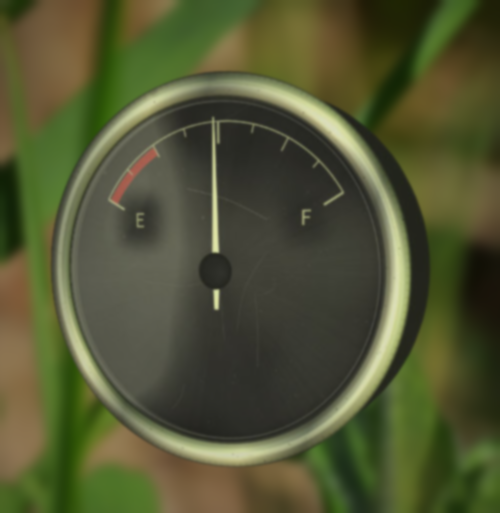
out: 0.5
